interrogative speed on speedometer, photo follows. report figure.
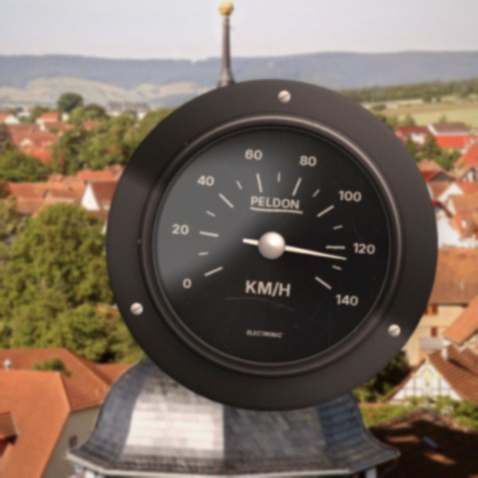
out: 125 km/h
